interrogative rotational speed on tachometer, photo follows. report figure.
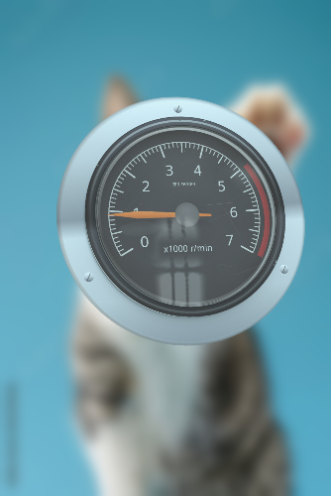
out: 900 rpm
